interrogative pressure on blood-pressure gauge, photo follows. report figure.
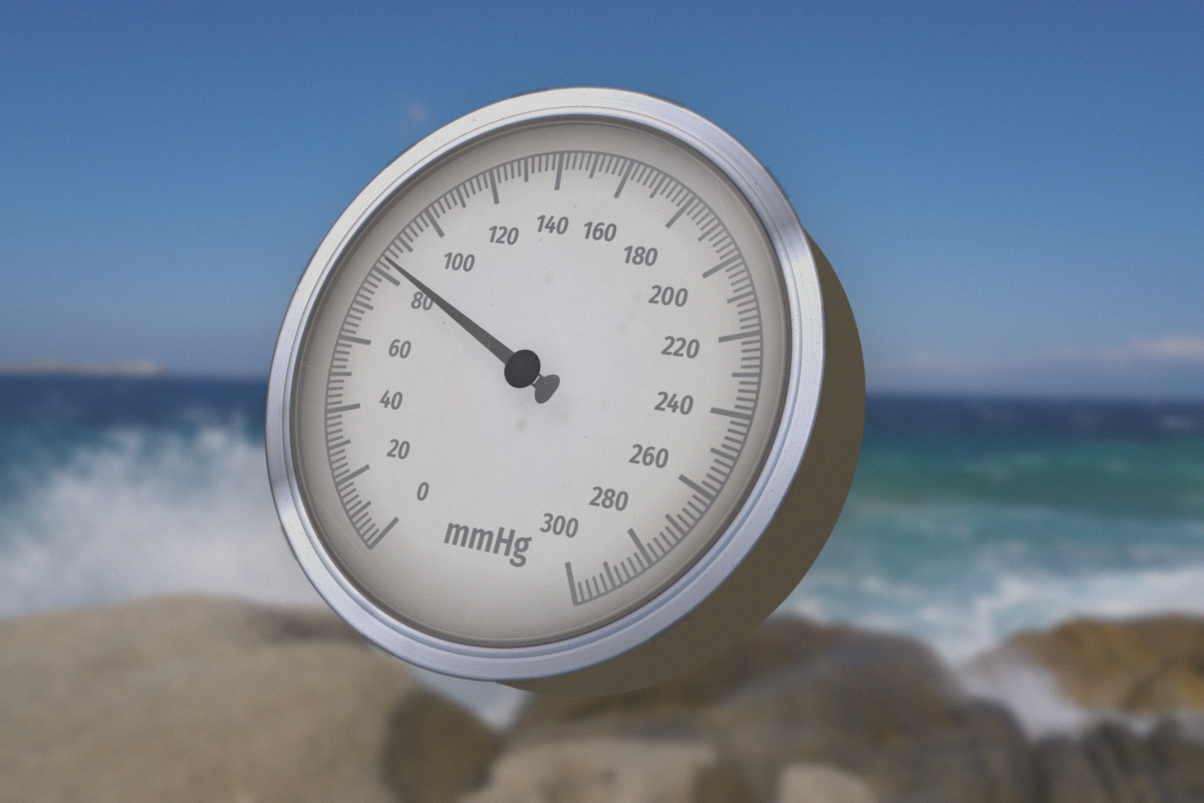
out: 84 mmHg
